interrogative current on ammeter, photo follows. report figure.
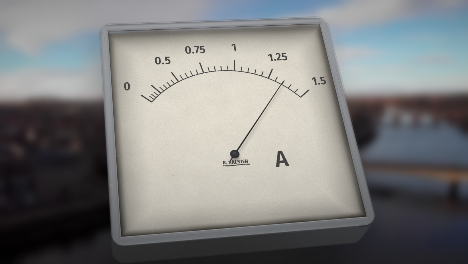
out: 1.35 A
